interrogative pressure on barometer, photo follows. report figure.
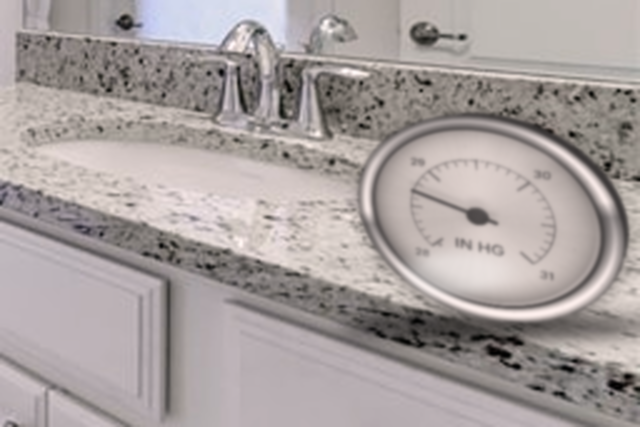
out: 28.7 inHg
